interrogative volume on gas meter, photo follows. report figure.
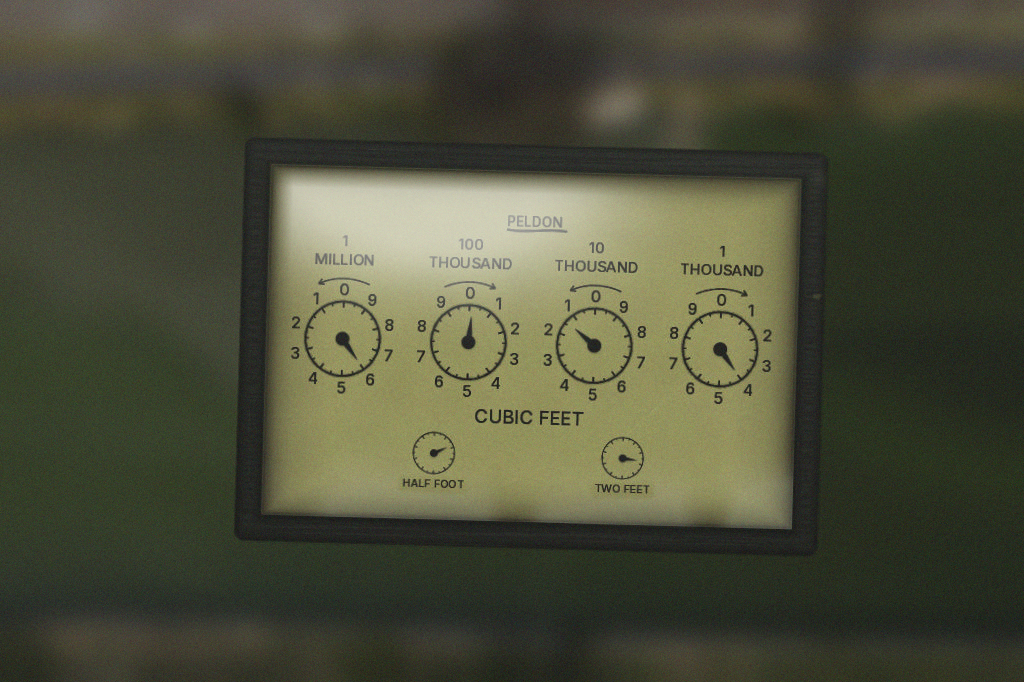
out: 601400 ft³
